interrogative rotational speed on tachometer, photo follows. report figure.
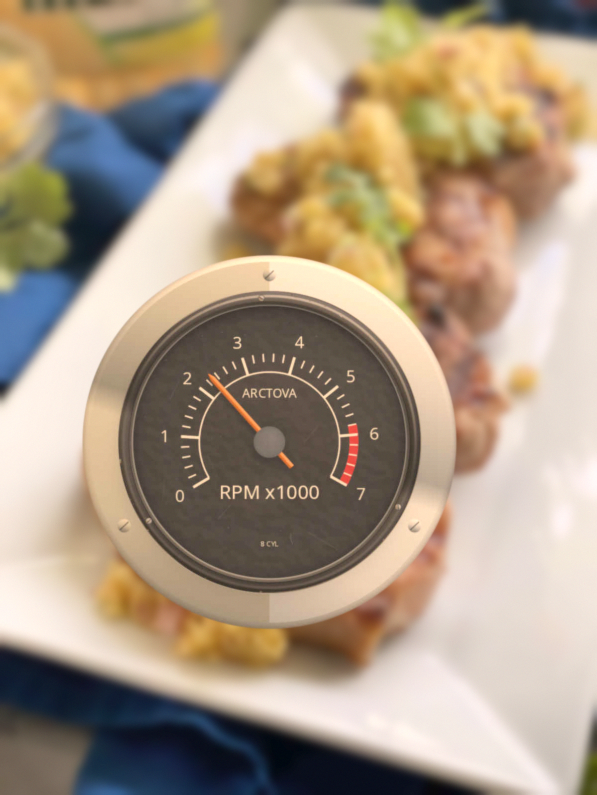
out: 2300 rpm
